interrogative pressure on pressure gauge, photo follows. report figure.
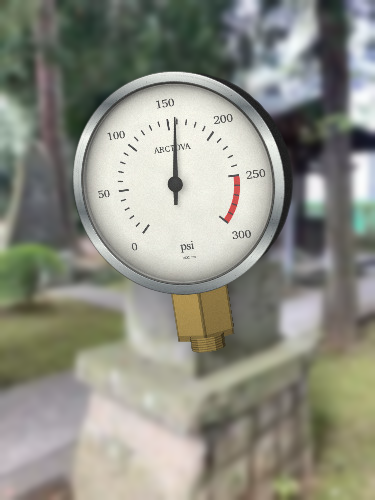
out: 160 psi
